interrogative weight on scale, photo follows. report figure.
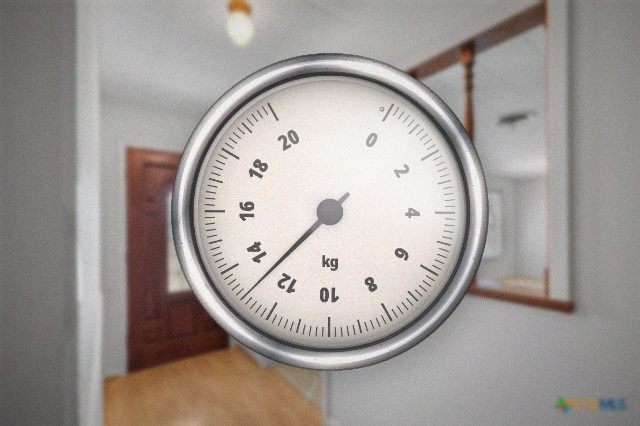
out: 13 kg
